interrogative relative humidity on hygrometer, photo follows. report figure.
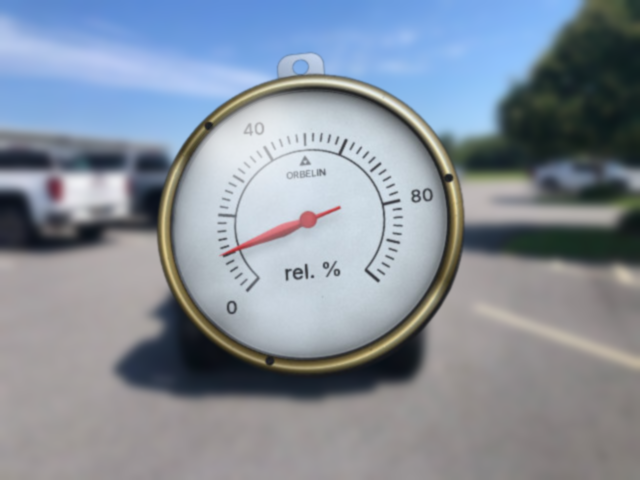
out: 10 %
